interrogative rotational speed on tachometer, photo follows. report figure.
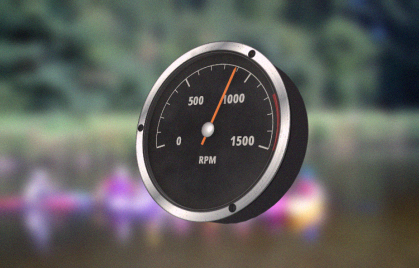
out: 900 rpm
